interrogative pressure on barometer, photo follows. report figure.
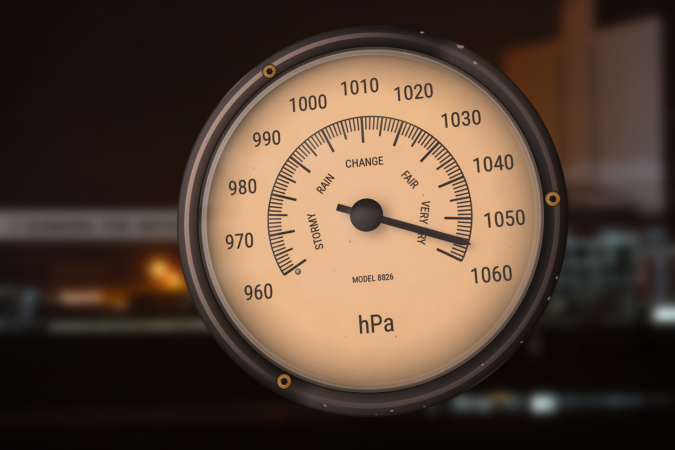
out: 1056 hPa
